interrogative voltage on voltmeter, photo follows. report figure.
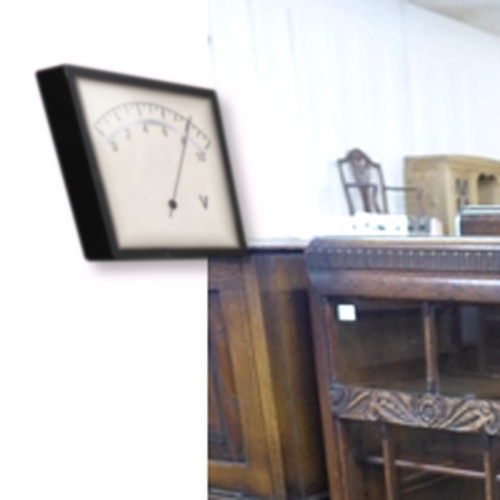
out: 8 V
